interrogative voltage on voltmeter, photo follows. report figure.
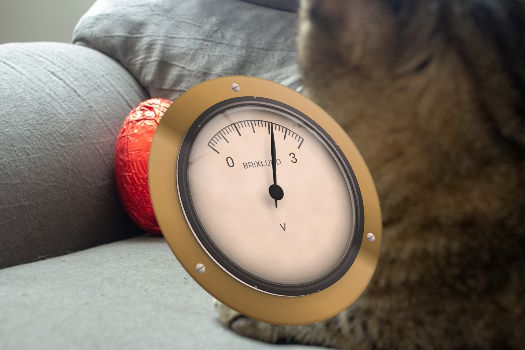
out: 2 V
